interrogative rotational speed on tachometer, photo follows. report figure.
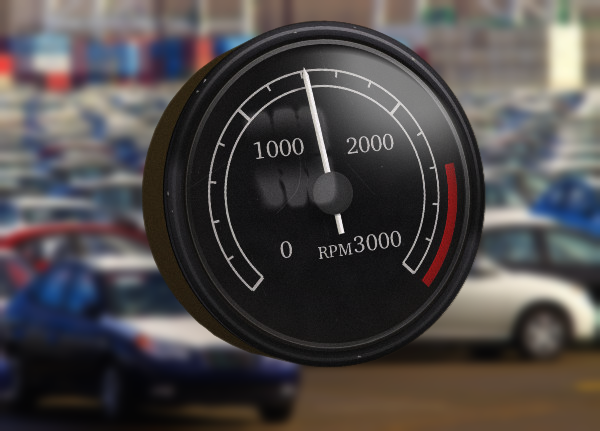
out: 1400 rpm
